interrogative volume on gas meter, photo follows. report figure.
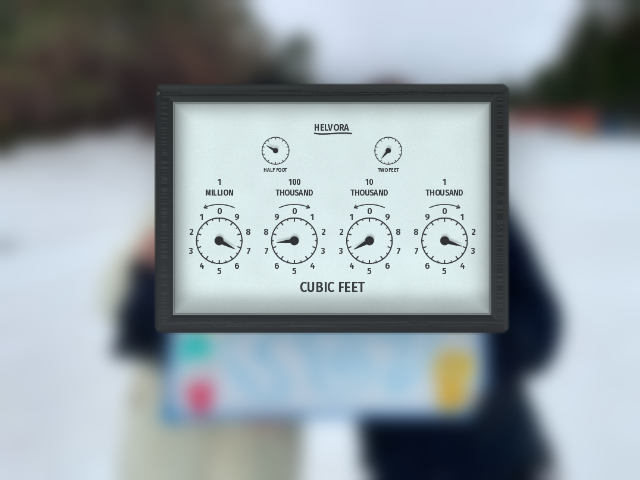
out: 673300 ft³
